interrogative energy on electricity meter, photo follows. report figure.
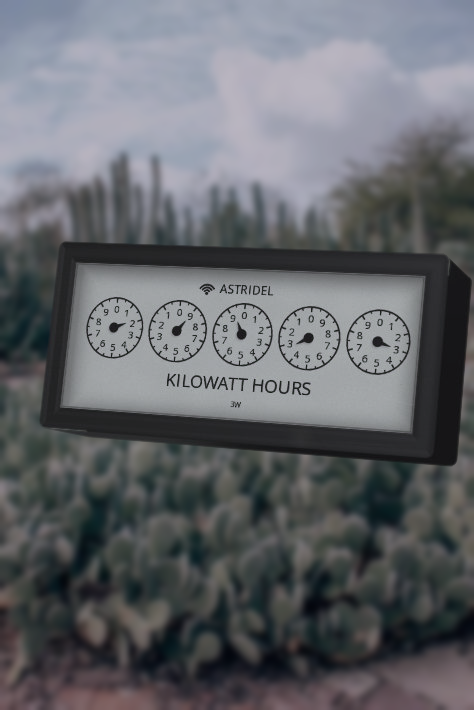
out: 18933 kWh
